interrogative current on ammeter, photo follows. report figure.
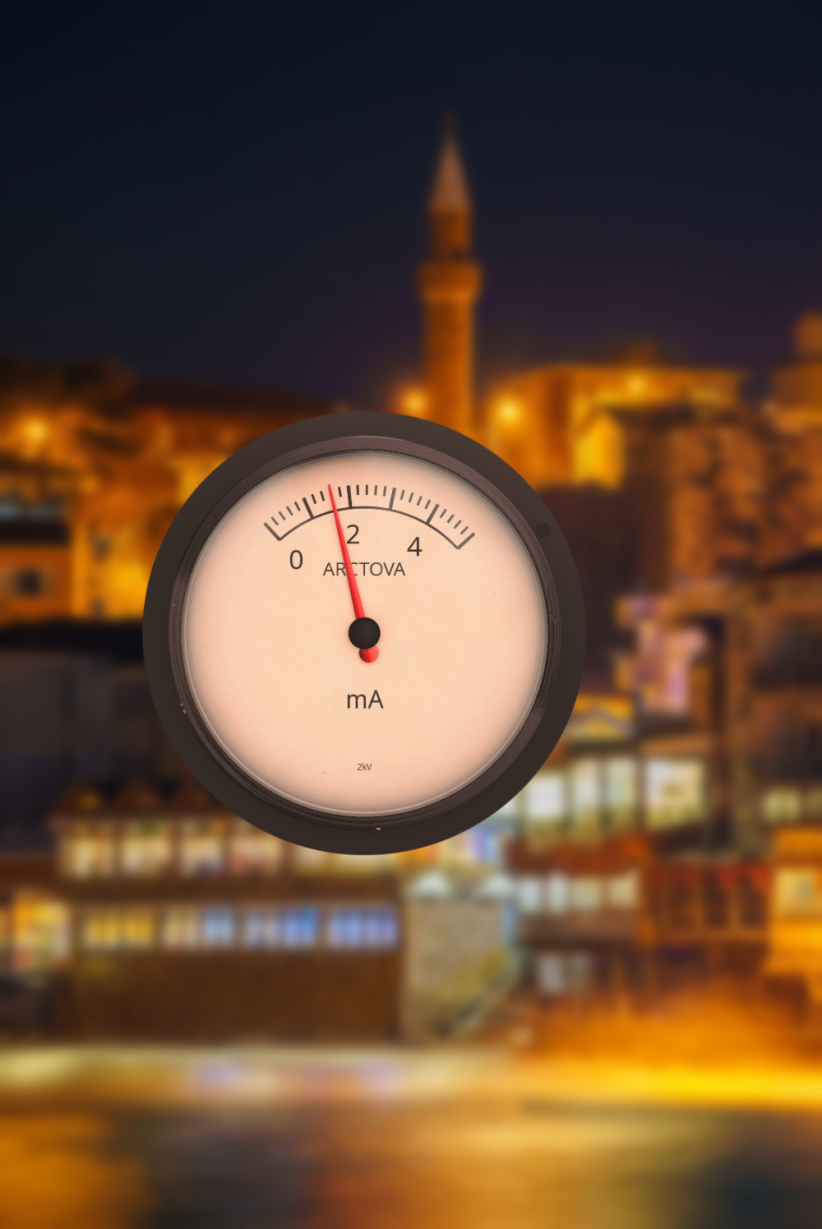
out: 1.6 mA
